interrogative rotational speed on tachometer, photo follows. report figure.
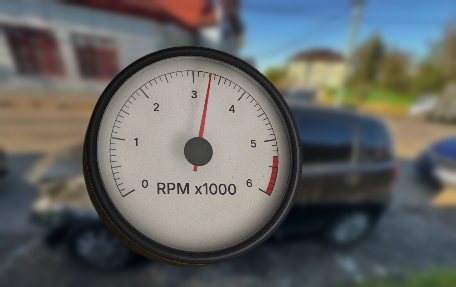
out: 3300 rpm
